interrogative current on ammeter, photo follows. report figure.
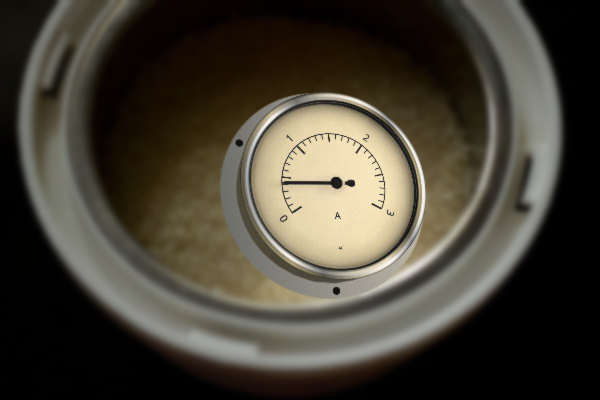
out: 0.4 A
